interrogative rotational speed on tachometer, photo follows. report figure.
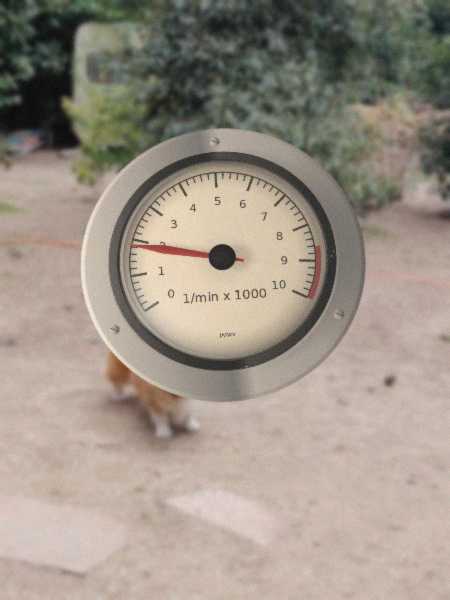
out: 1800 rpm
